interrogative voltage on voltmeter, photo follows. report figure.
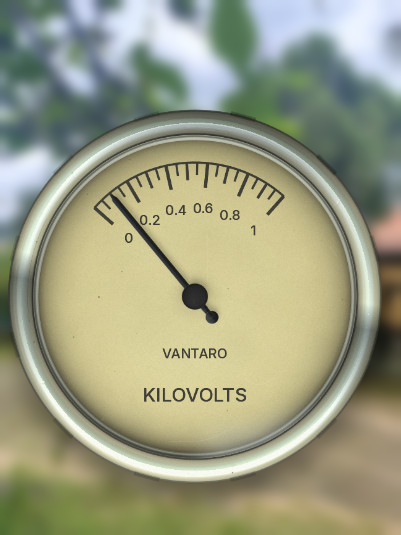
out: 0.1 kV
